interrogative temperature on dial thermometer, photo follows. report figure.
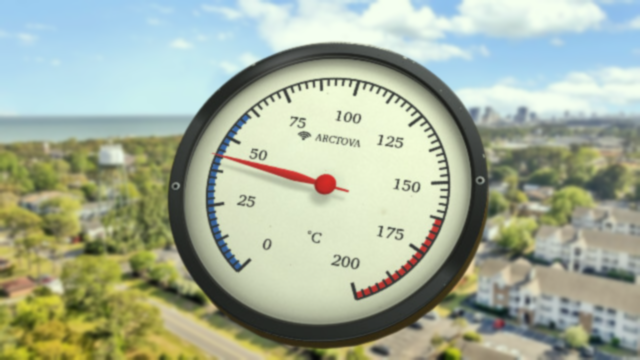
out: 42.5 °C
